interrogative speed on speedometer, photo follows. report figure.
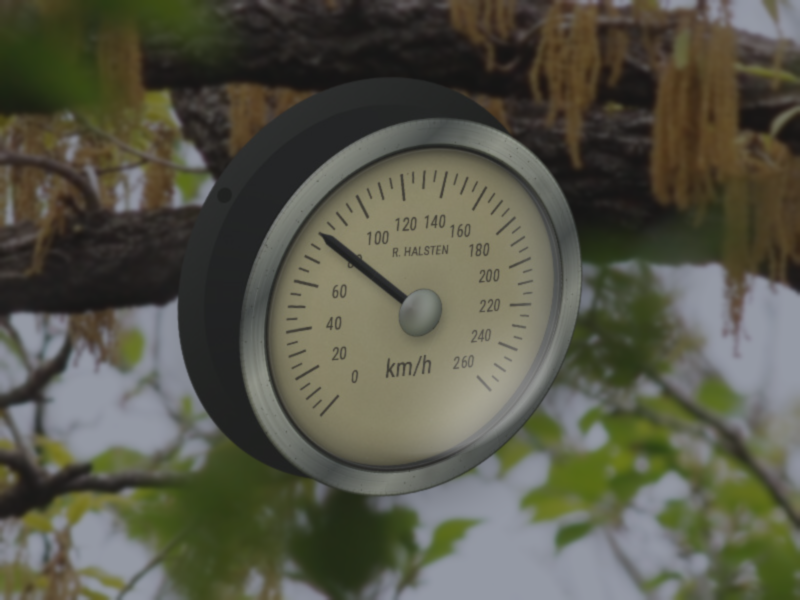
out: 80 km/h
